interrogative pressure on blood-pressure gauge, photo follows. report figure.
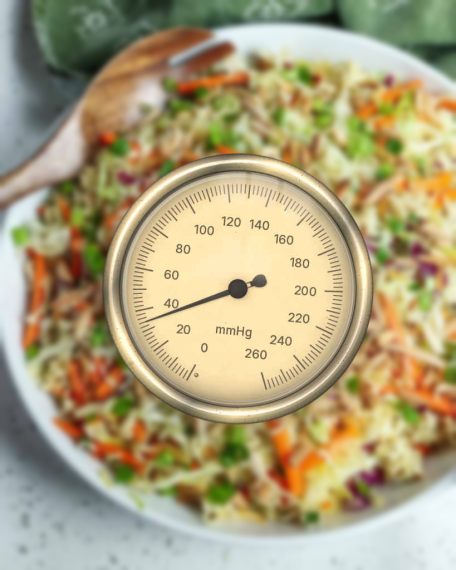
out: 34 mmHg
